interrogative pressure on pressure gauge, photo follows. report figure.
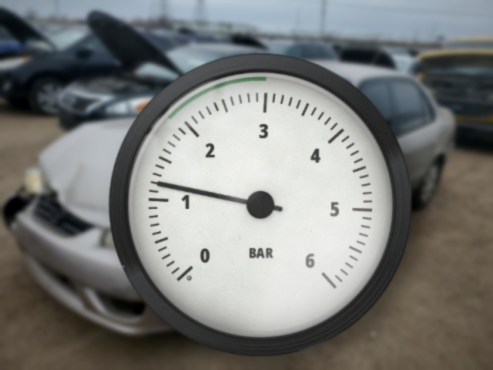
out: 1.2 bar
